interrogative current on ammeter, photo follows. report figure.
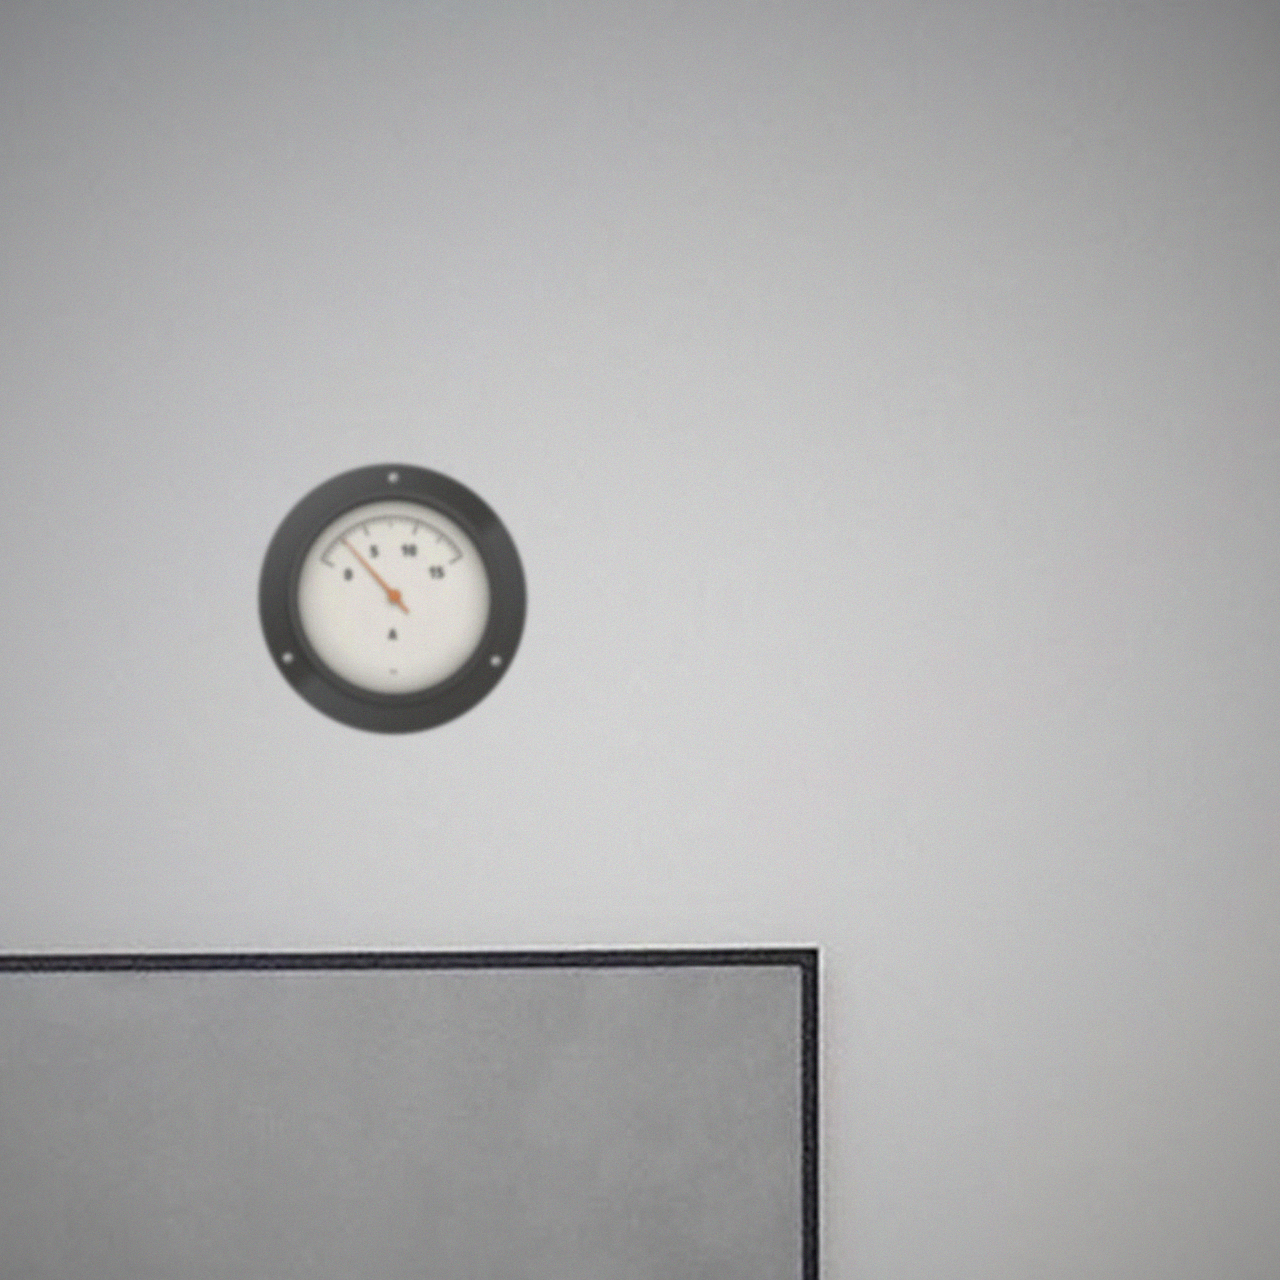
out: 2.5 A
